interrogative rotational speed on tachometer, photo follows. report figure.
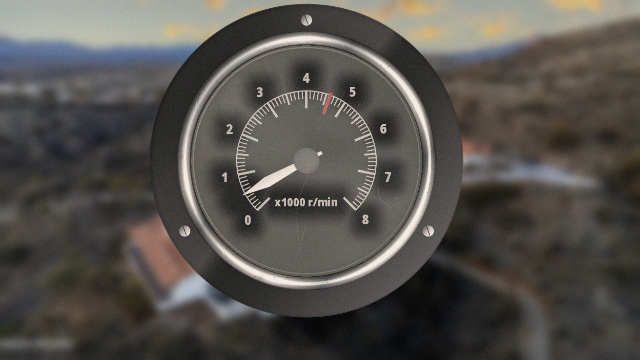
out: 500 rpm
